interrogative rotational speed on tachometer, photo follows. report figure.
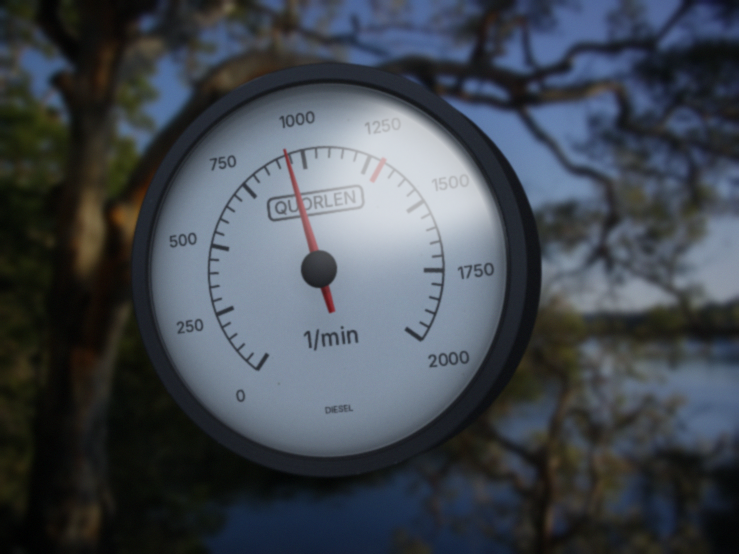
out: 950 rpm
